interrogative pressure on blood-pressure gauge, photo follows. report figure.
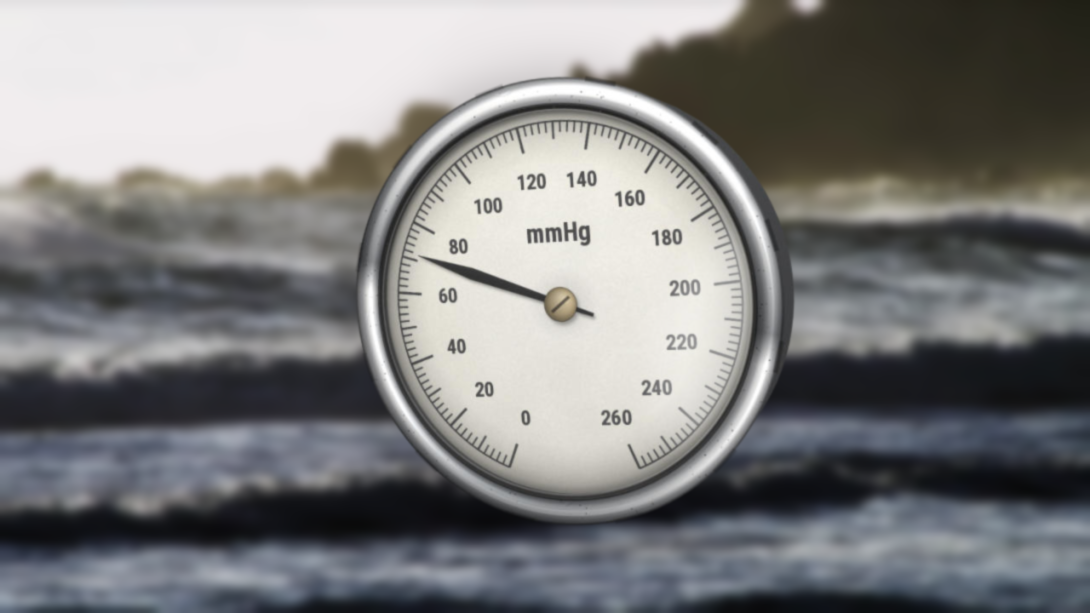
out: 72 mmHg
